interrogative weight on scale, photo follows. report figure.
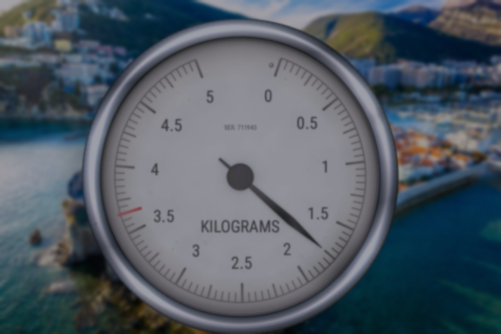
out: 1.75 kg
